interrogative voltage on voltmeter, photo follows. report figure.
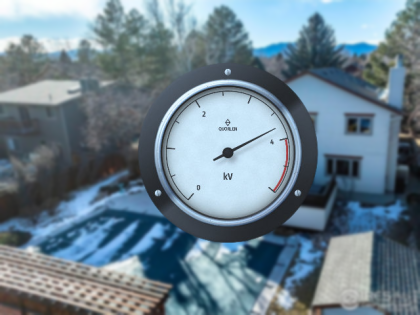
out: 3.75 kV
